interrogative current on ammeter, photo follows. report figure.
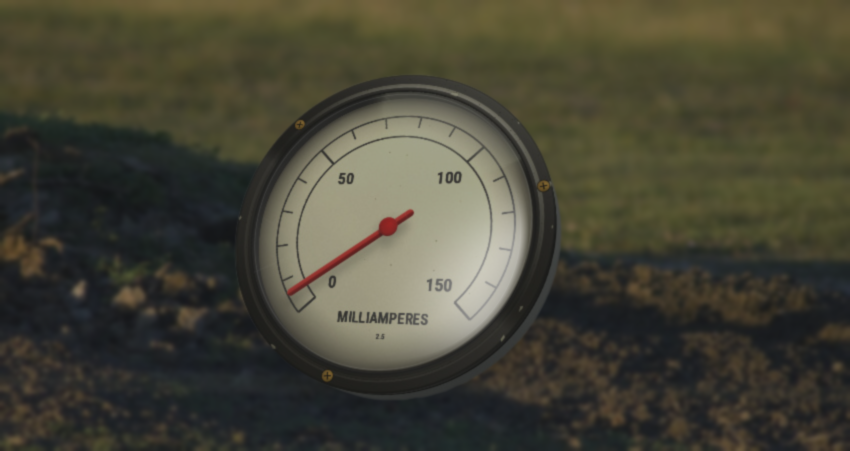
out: 5 mA
